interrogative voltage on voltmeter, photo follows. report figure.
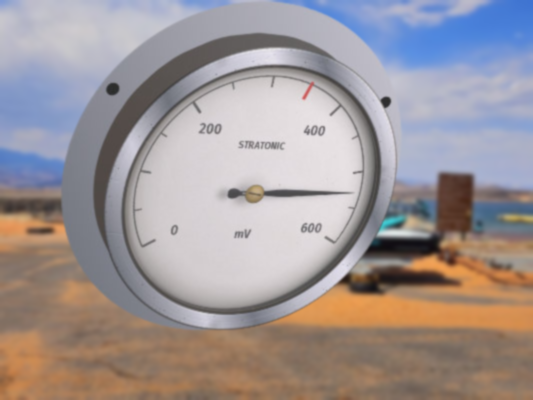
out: 525 mV
